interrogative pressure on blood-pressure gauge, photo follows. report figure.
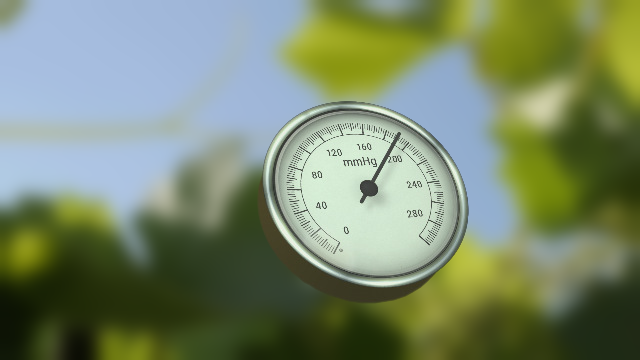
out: 190 mmHg
